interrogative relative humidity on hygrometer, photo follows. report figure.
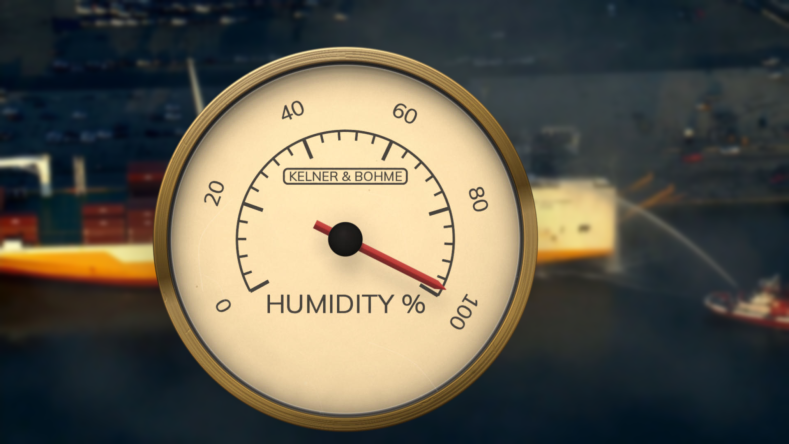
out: 98 %
